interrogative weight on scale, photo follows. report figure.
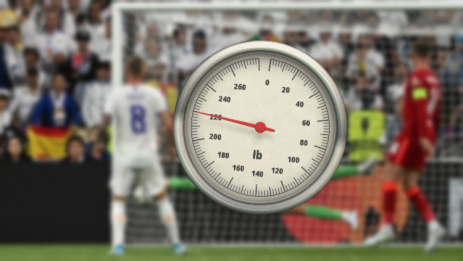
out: 220 lb
